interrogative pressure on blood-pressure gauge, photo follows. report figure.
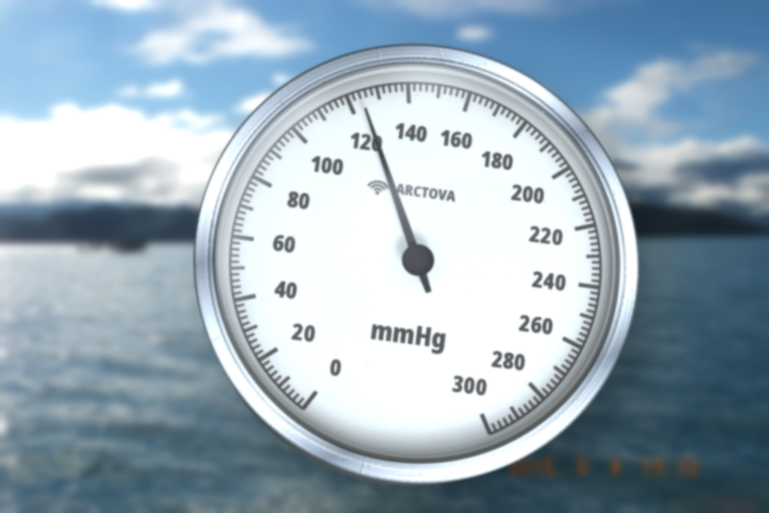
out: 124 mmHg
